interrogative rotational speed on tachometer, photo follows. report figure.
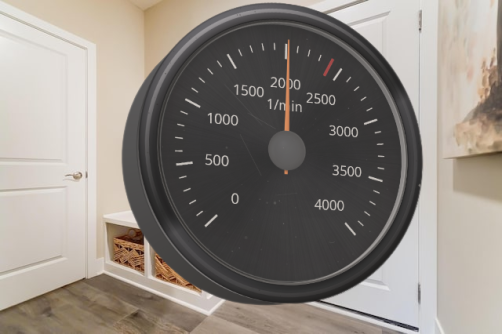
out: 2000 rpm
